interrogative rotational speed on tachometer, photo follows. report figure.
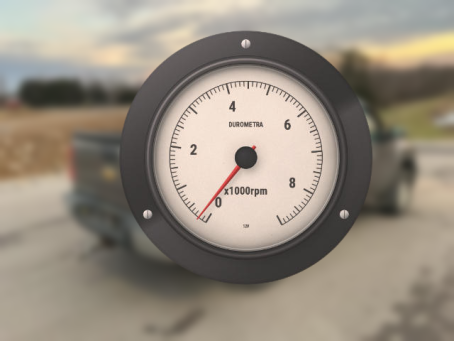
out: 200 rpm
